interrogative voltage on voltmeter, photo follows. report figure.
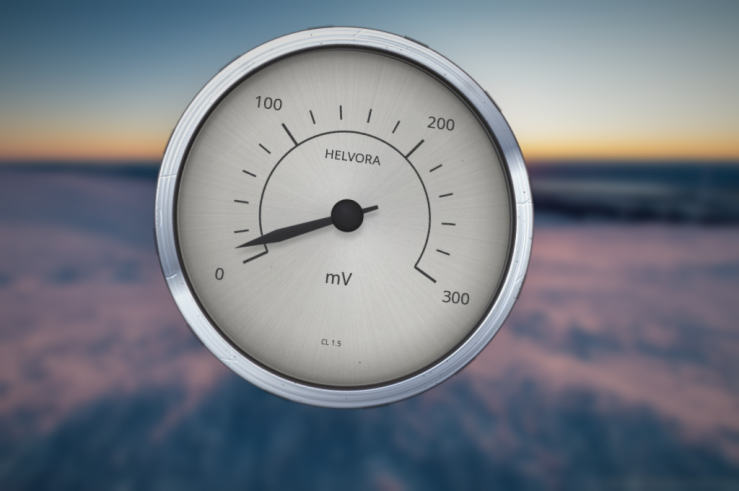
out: 10 mV
